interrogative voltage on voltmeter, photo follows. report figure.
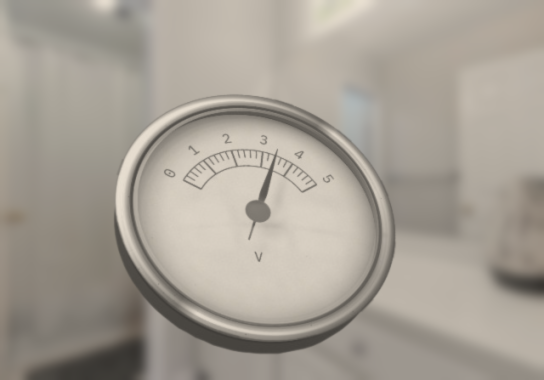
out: 3.4 V
